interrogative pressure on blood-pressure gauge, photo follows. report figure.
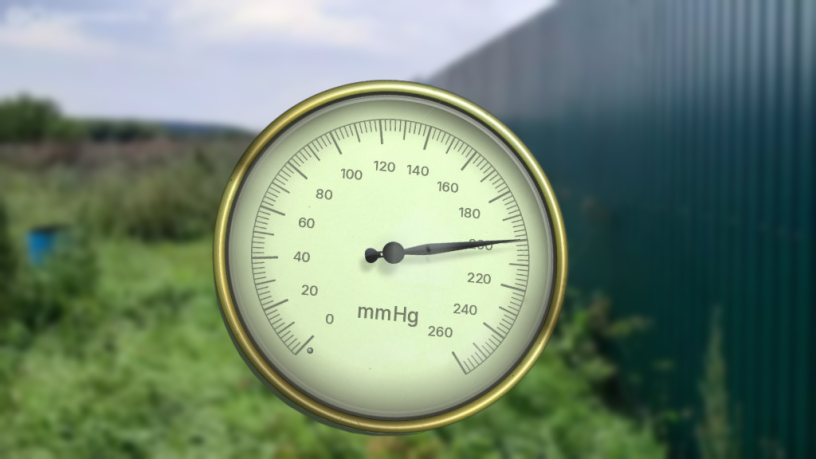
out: 200 mmHg
